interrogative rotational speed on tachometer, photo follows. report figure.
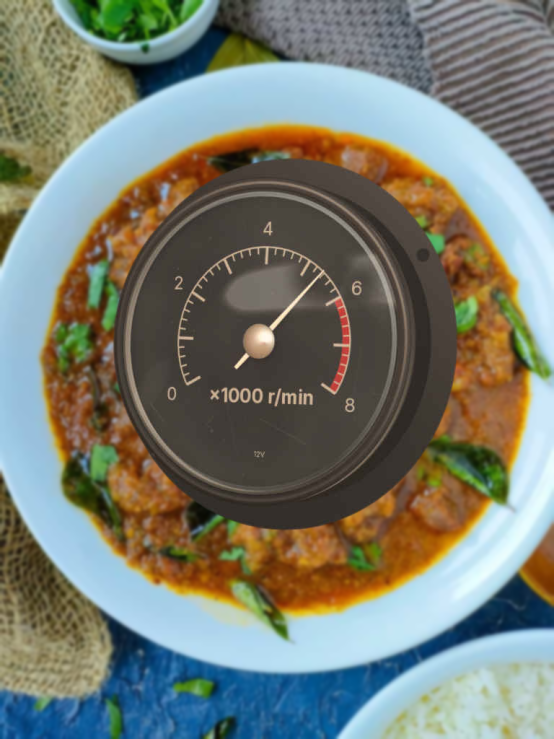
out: 5400 rpm
